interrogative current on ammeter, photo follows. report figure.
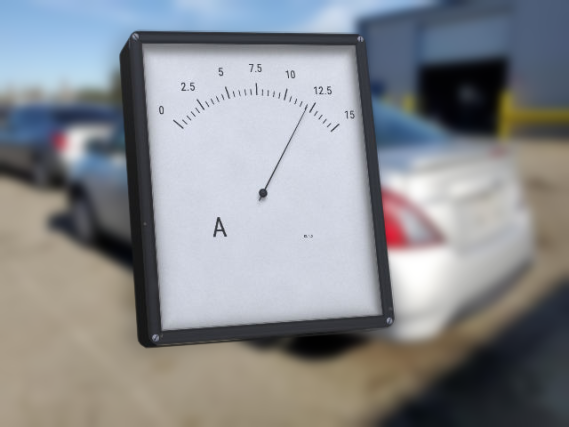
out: 12 A
